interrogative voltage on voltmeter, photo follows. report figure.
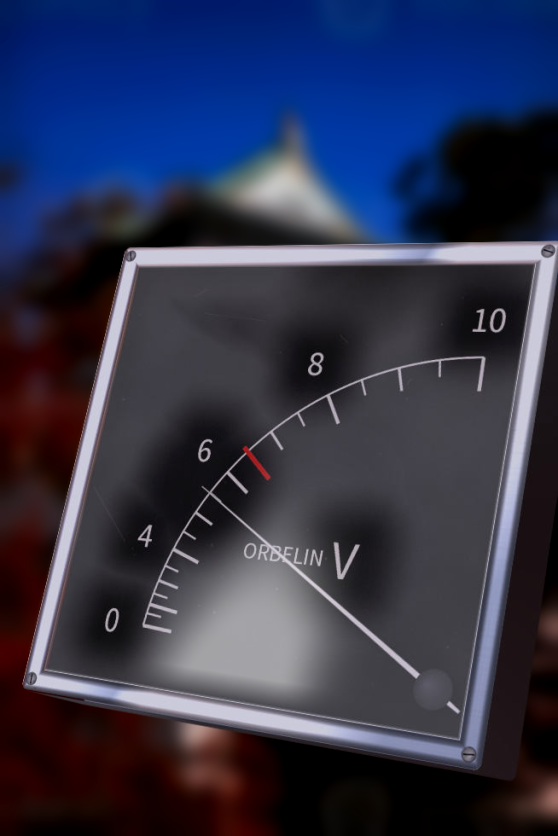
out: 5.5 V
